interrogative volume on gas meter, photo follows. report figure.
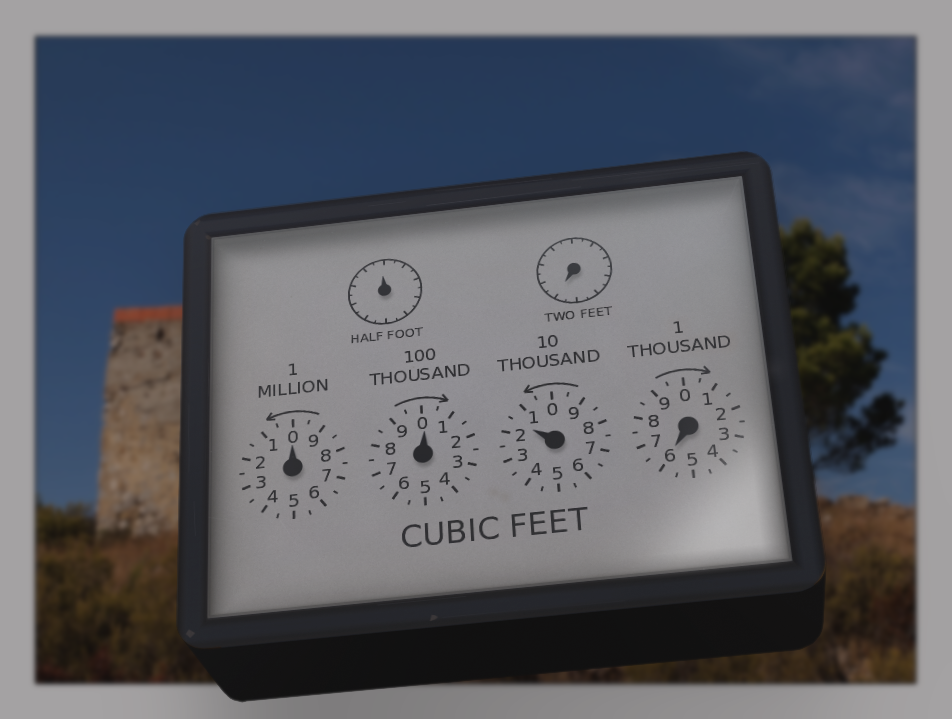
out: 1600 ft³
